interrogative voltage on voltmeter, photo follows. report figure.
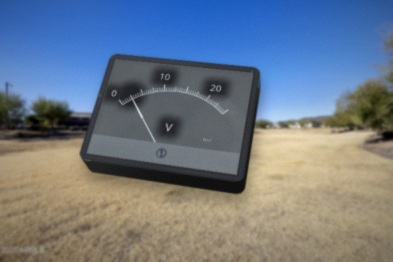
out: 2.5 V
